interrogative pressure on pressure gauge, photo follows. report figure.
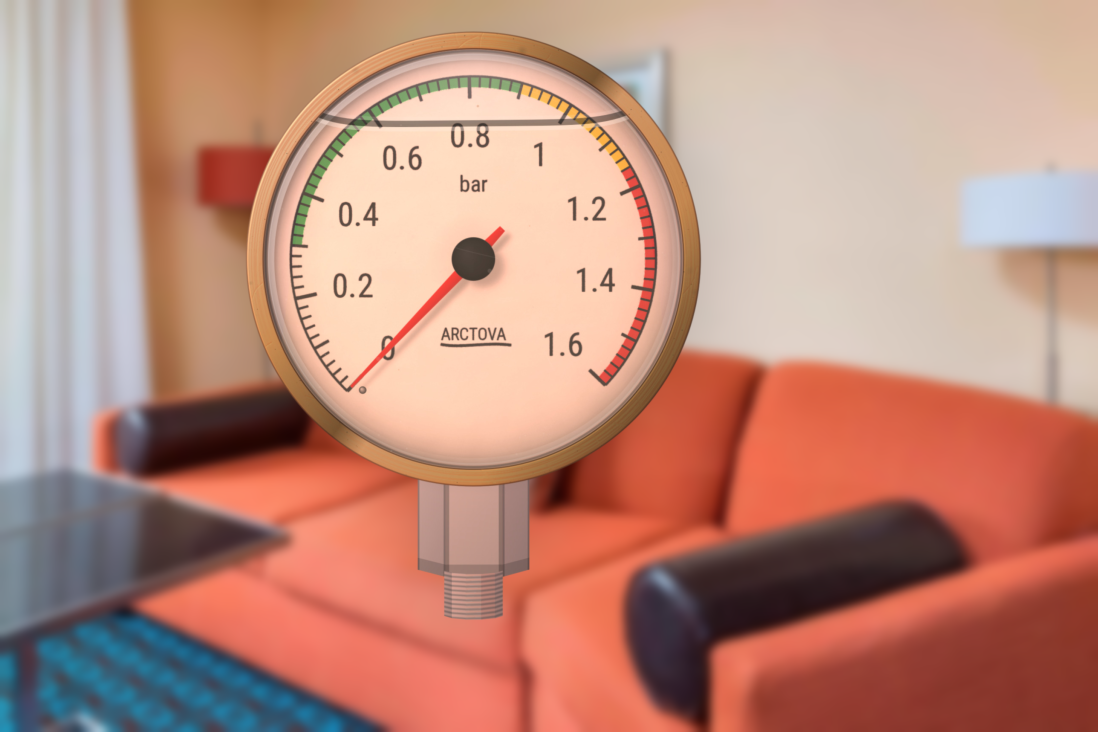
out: 0 bar
